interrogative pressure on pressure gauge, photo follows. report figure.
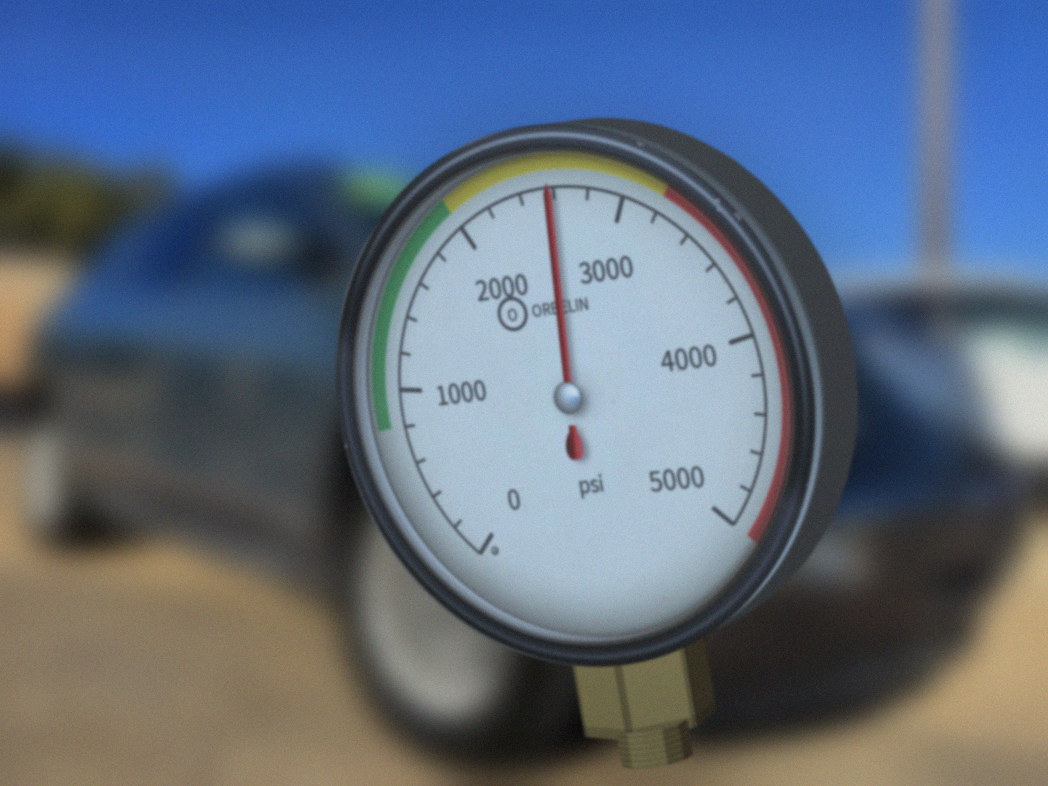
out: 2600 psi
